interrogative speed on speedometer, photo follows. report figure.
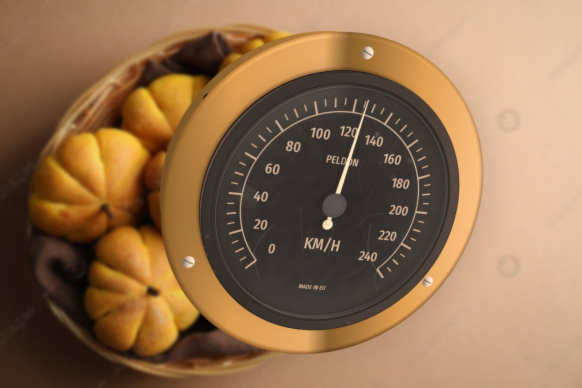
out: 125 km/h
